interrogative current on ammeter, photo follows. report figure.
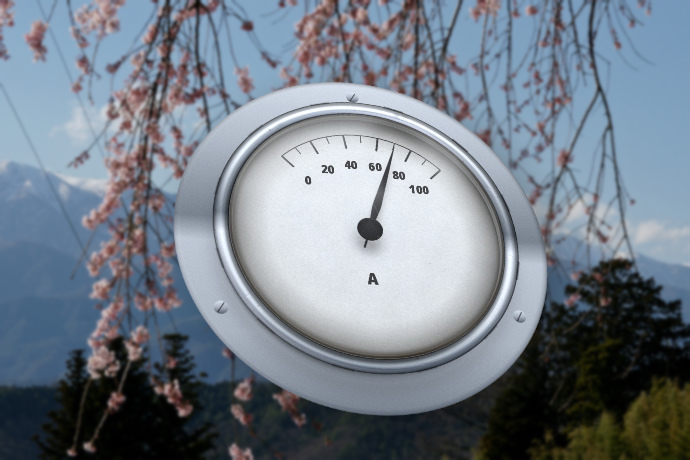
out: 70 A
